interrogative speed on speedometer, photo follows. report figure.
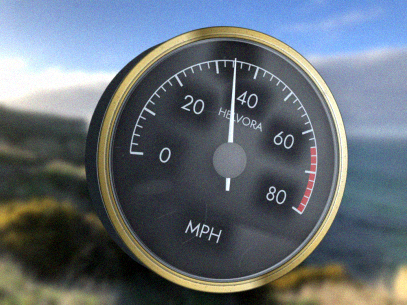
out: 34 mph
